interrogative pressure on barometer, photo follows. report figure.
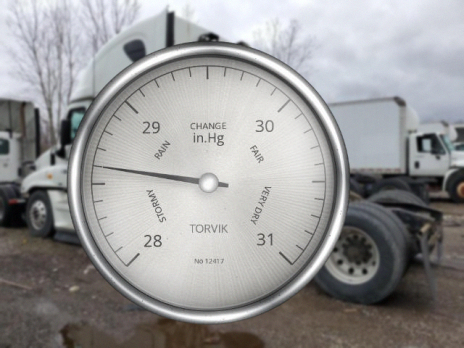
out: 28.6 inHg
